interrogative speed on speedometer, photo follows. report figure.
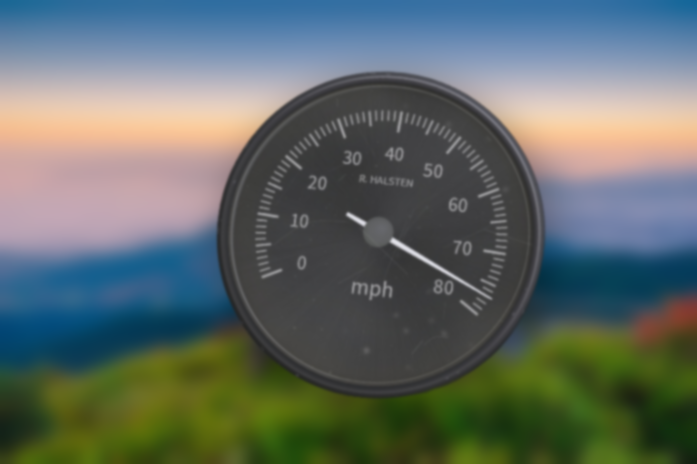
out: 77 mph
